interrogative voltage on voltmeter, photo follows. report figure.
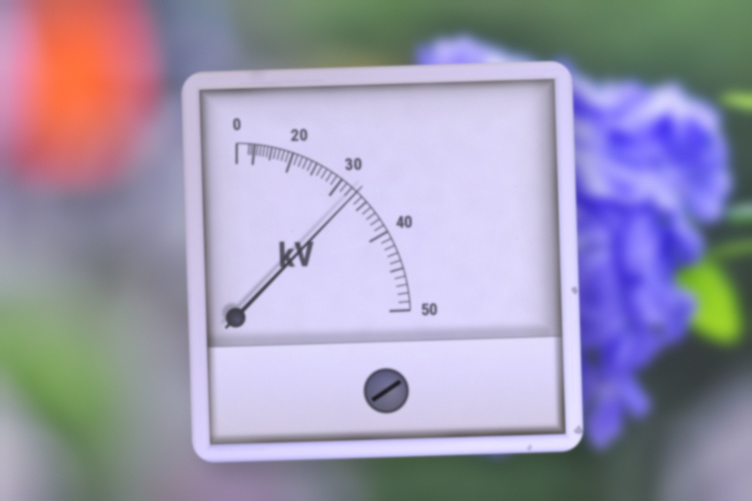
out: 33 kV
